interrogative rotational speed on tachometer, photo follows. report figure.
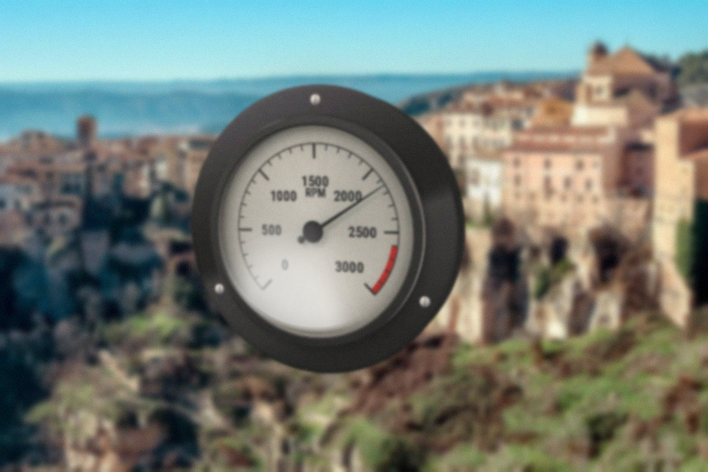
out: 2150 rpm
